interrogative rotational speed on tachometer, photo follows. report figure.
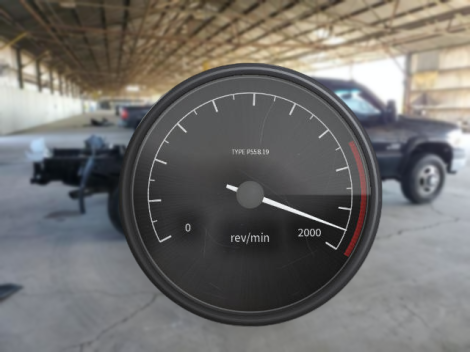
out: 1900 rpm
